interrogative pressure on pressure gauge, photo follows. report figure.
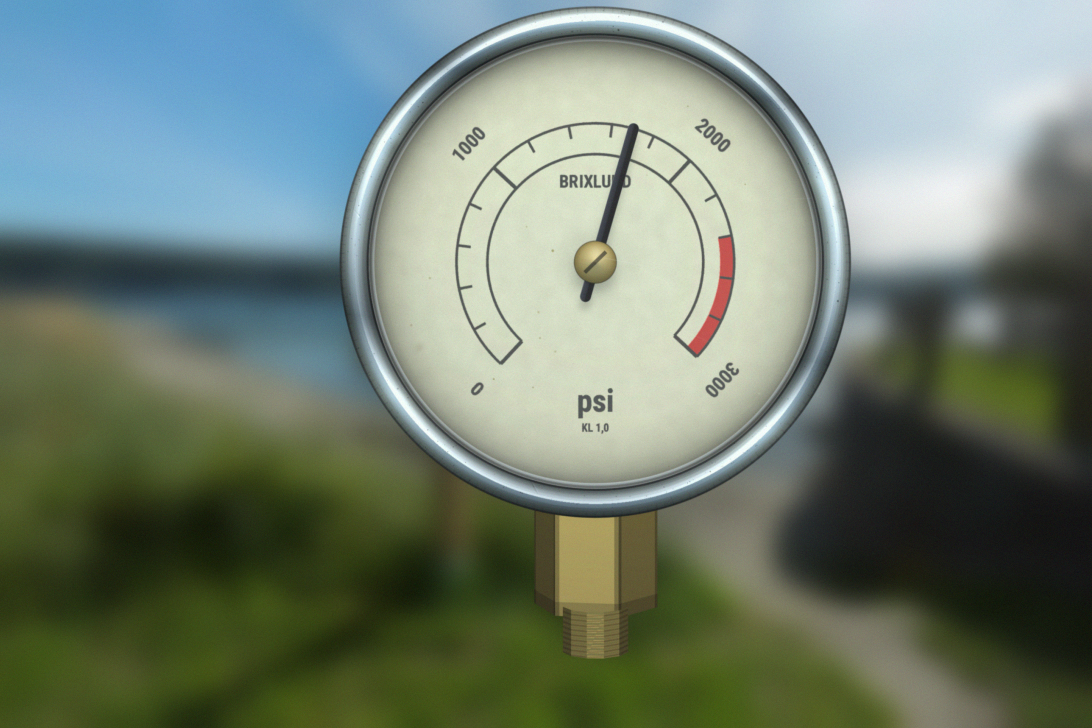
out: 1700 psi
